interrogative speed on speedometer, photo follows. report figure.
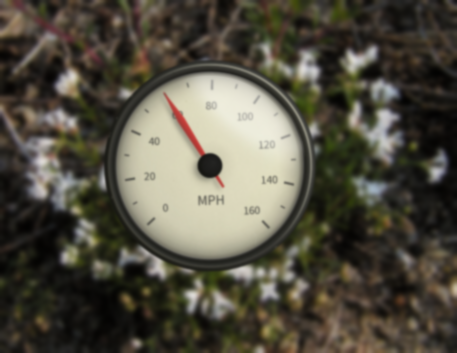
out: 60 mph
